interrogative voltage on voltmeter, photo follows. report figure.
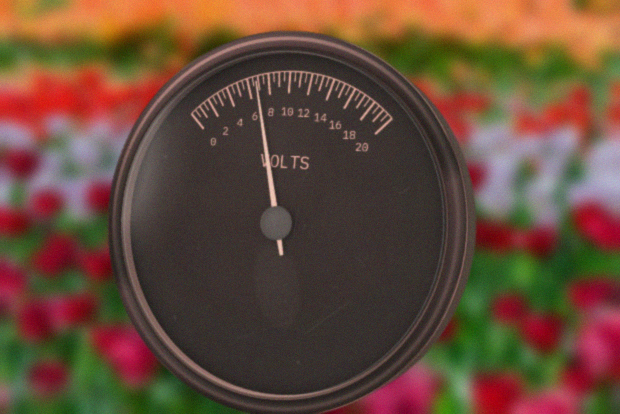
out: 7 V
